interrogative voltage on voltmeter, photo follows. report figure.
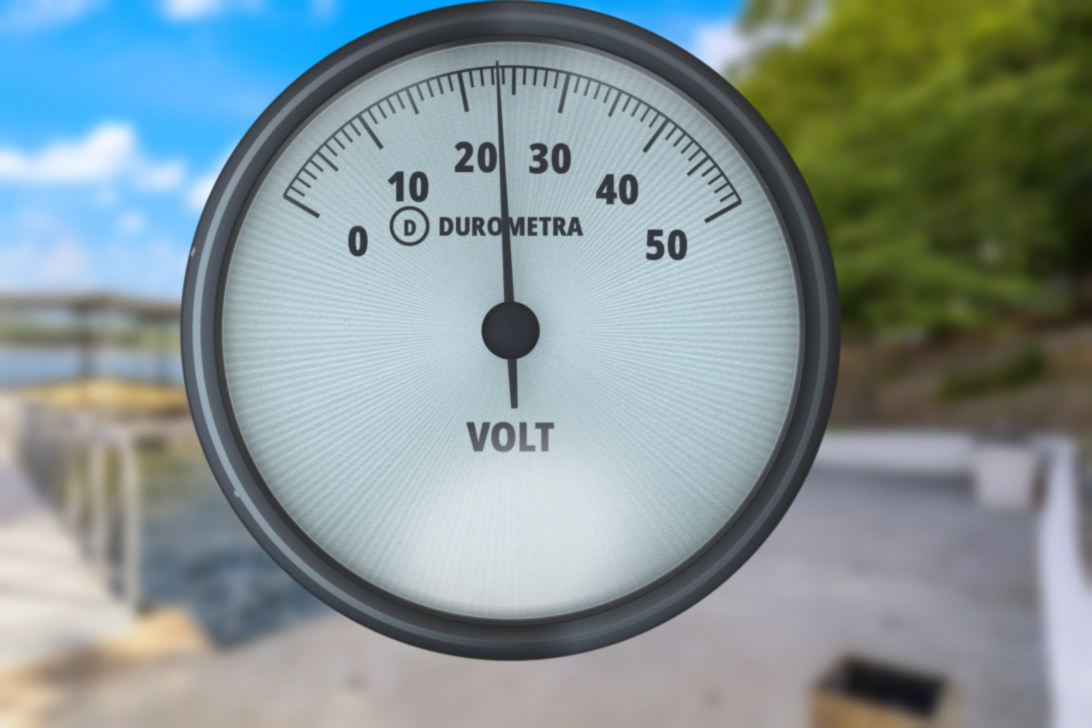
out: 23.5 V
